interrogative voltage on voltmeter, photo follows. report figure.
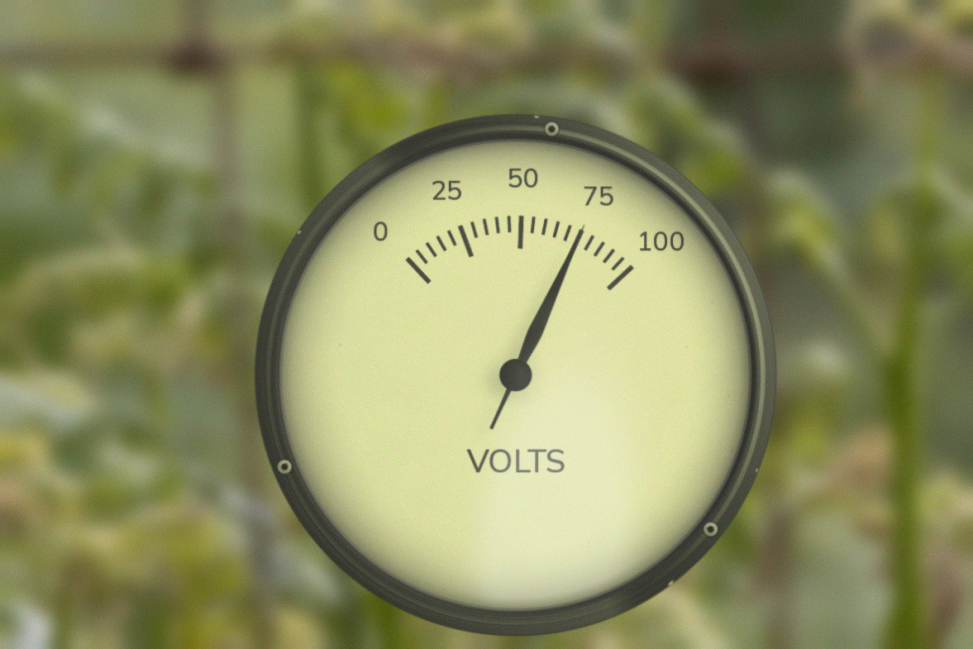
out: 75 V
